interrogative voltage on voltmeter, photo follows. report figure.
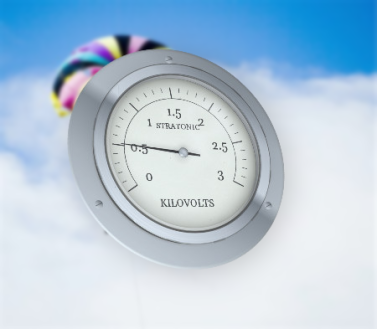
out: 0.5 kV
